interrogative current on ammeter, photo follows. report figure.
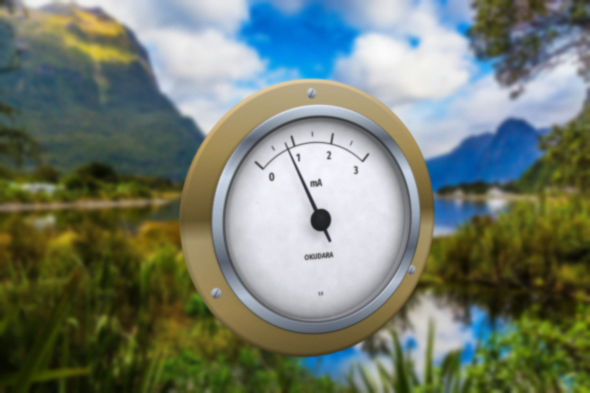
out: 0.75 mA
